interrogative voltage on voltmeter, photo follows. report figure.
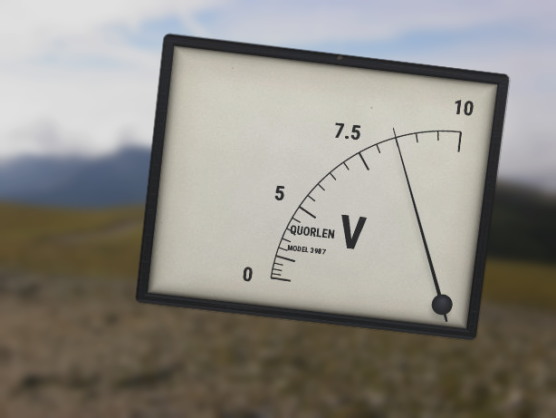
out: 8.5 V
